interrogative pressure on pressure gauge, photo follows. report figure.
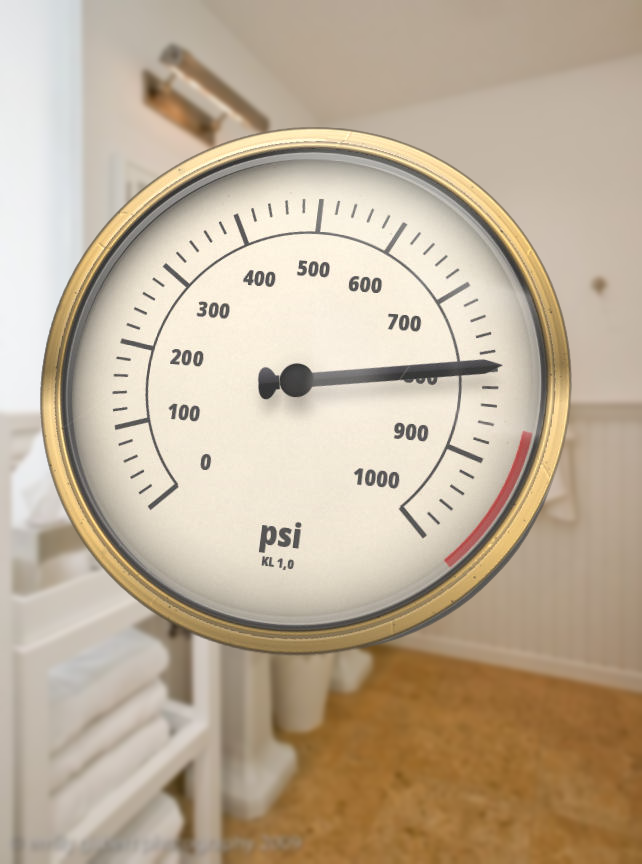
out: 800 psi
